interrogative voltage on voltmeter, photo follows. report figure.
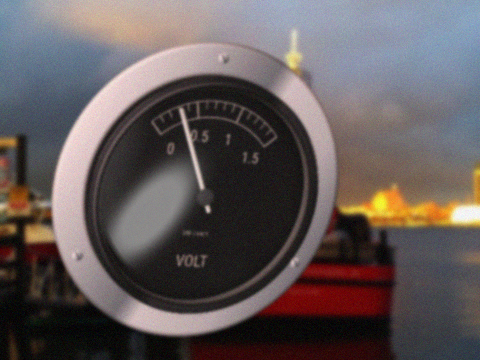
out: 0.3 V
